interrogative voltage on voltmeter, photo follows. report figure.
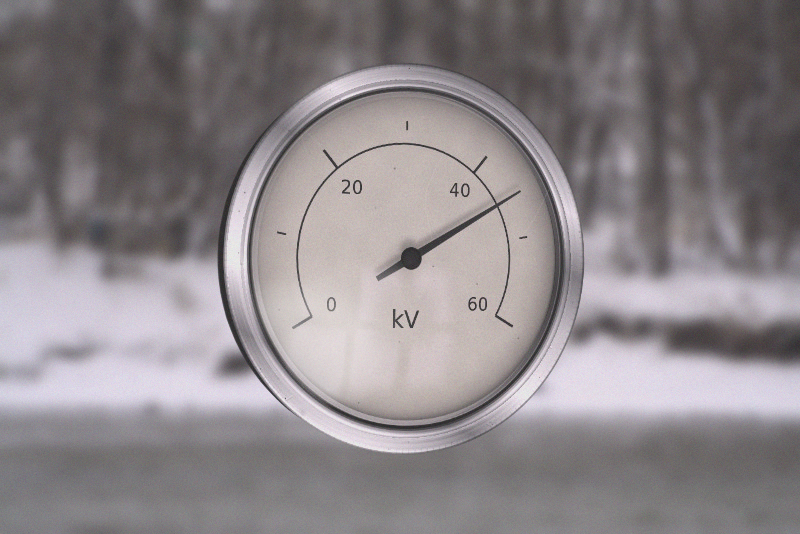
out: 45 kV
